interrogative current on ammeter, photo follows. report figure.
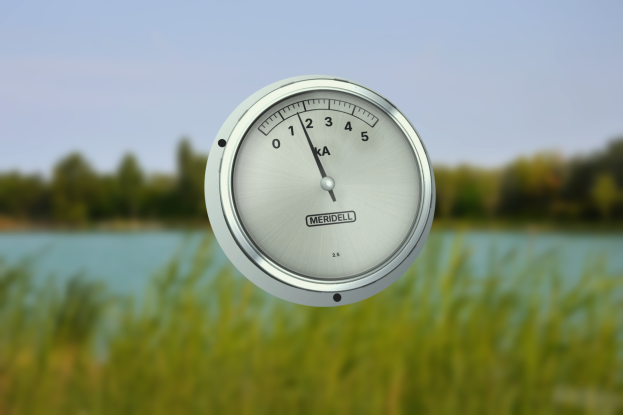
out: 1.6 kA
